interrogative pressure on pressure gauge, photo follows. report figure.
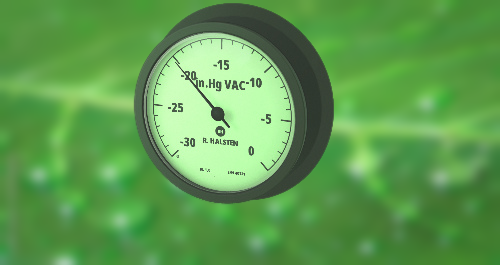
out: -20 inHg
